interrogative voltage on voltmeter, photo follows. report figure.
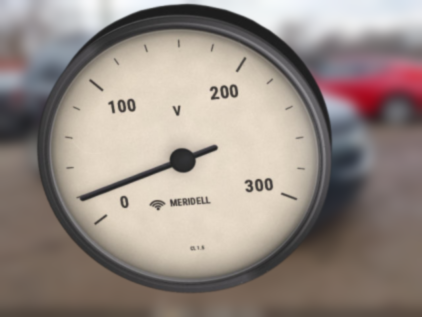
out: 20 V
